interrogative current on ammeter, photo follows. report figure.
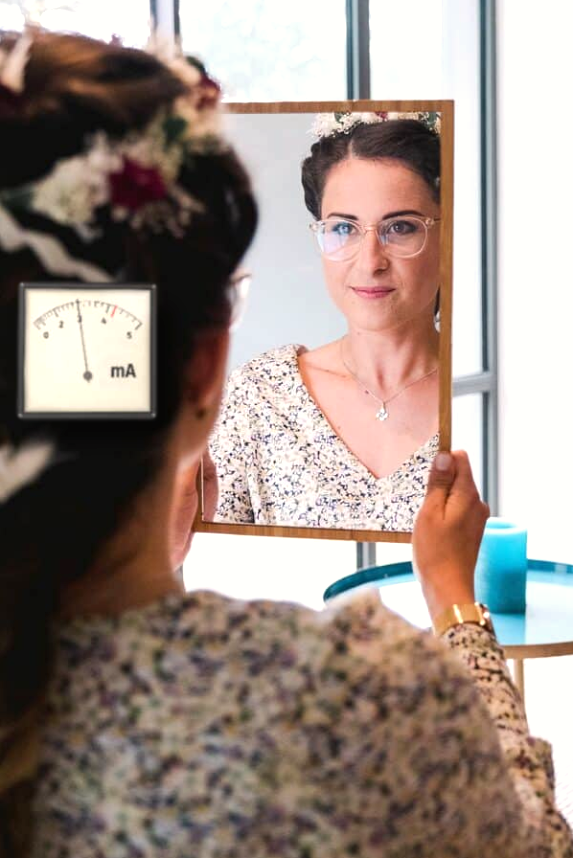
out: 3 mA
